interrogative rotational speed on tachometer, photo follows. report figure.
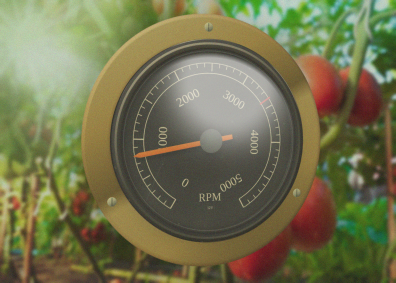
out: 800 rpm
